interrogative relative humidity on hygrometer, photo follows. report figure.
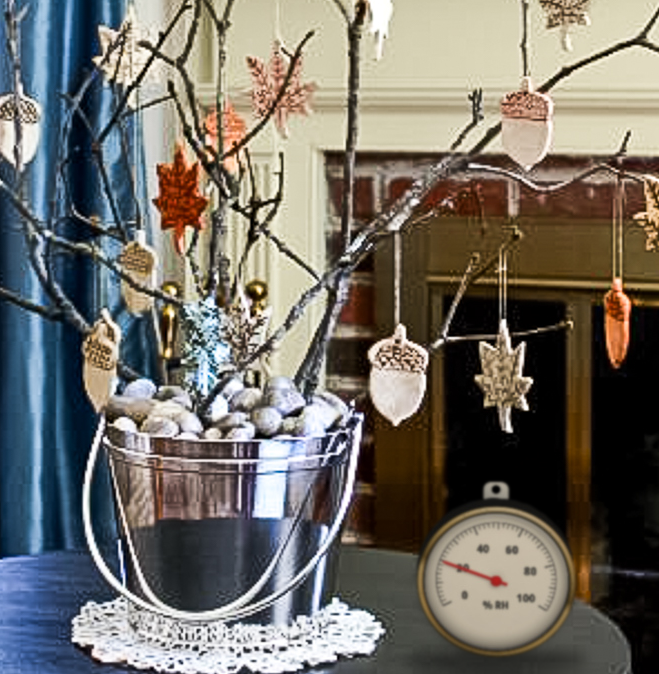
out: 20 %
